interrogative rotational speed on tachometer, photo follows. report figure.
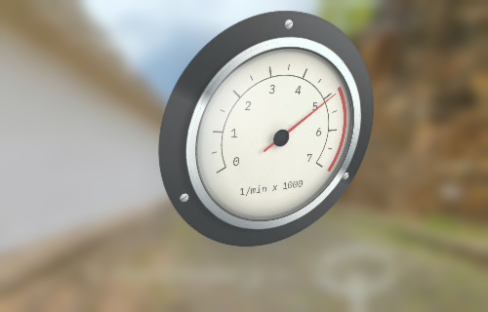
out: 5000 rpm
